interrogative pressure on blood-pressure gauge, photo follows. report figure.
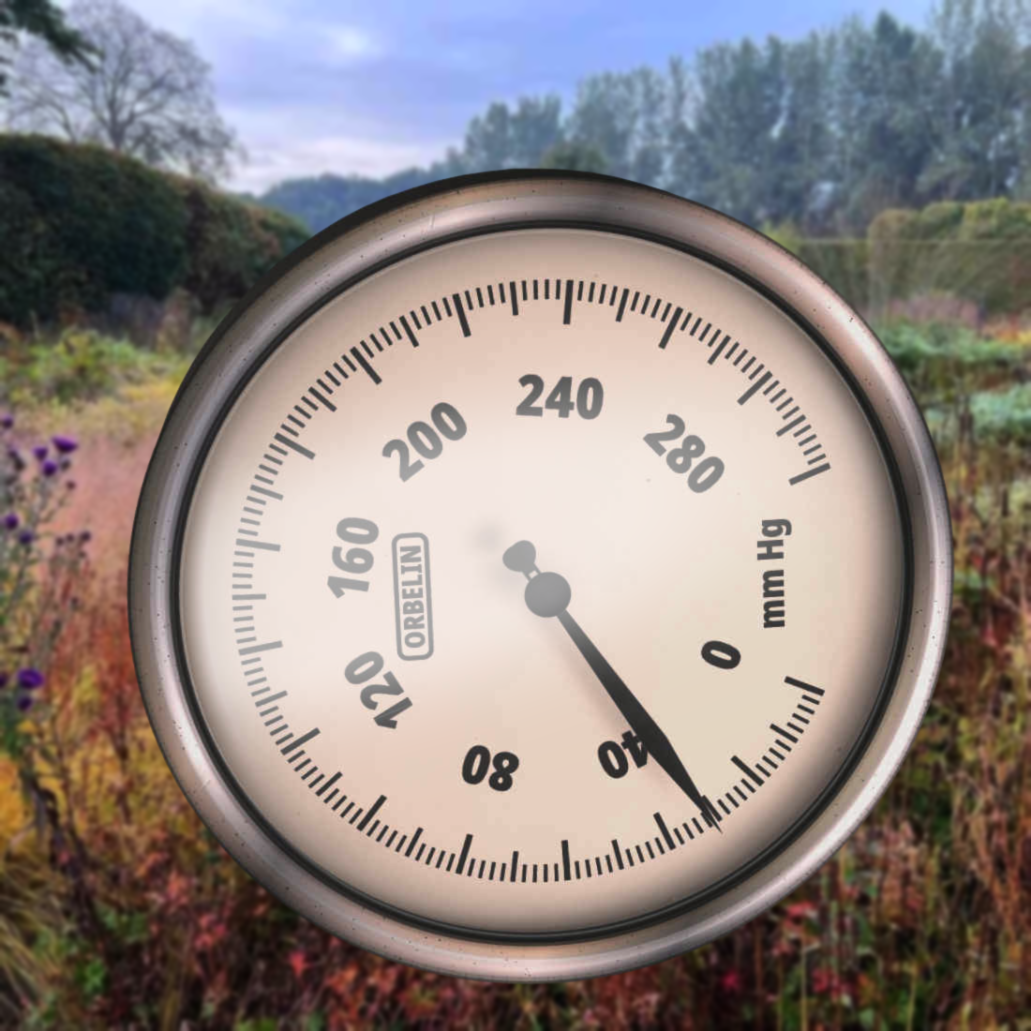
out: 31 mmHg
